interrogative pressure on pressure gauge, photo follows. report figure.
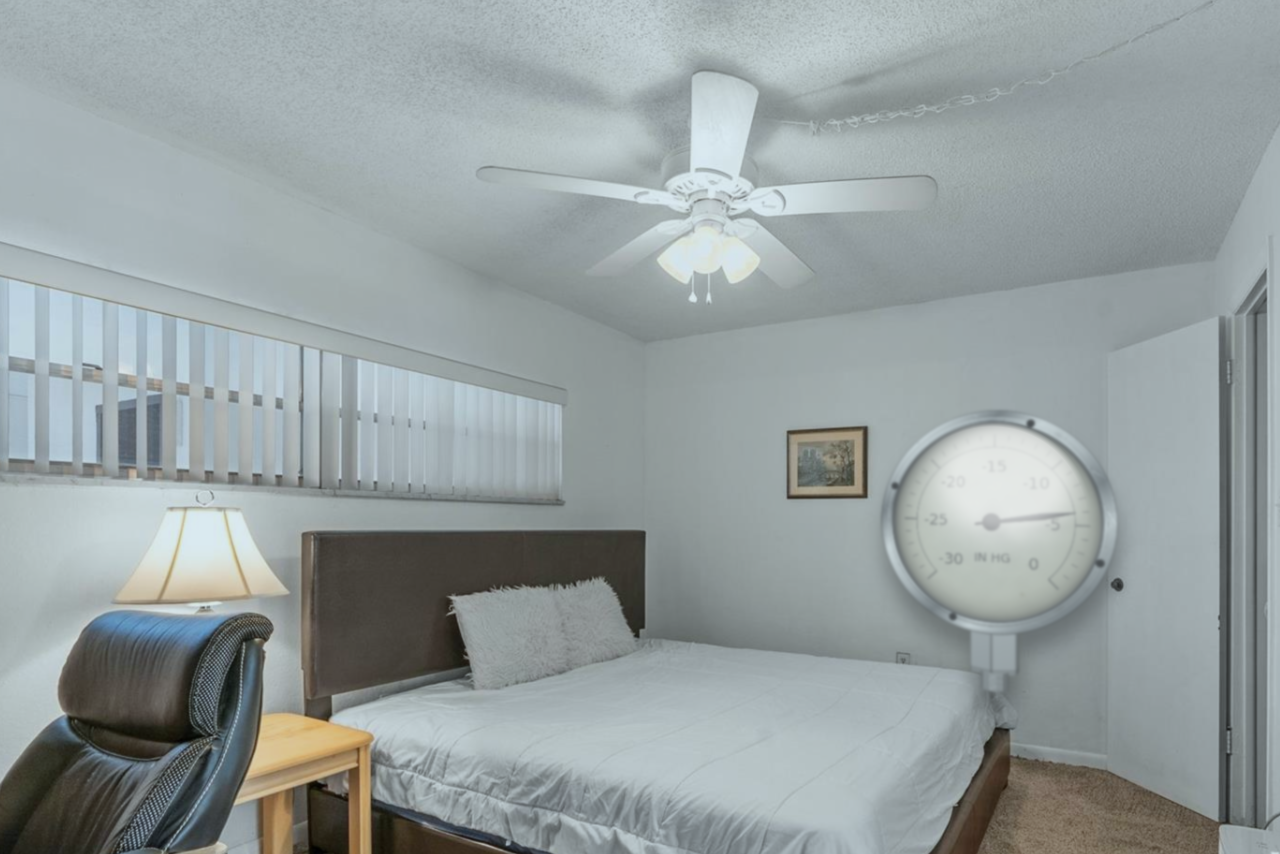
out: -6 inHg
